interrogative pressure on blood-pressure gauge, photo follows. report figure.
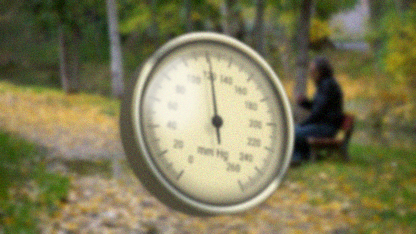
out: 120 mmHg
